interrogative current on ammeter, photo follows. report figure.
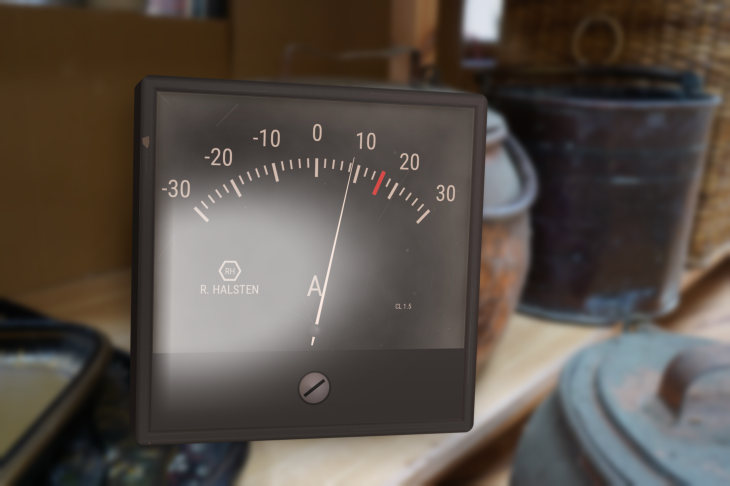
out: 8 A
